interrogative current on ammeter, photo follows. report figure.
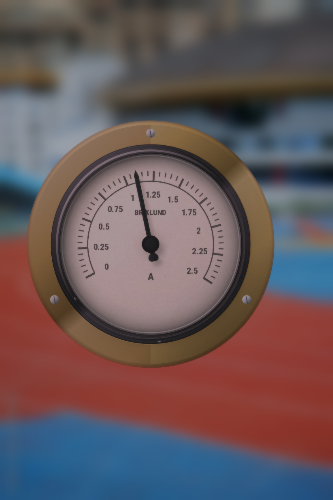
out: 1.1 A
